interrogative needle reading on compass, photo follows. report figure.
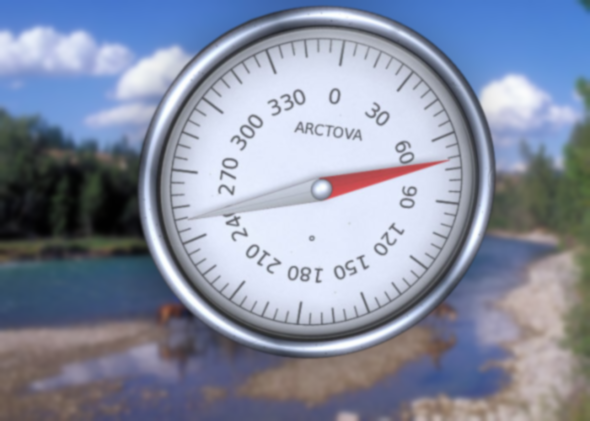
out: 70 °
